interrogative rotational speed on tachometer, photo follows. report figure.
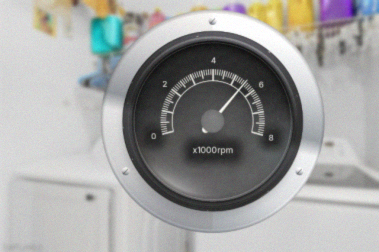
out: 5500 rpm
